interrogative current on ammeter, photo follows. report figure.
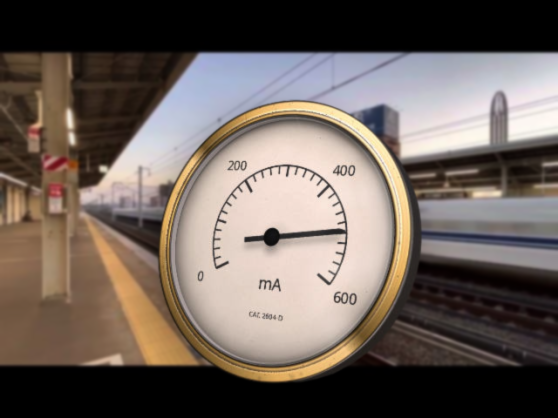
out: 500 mA
